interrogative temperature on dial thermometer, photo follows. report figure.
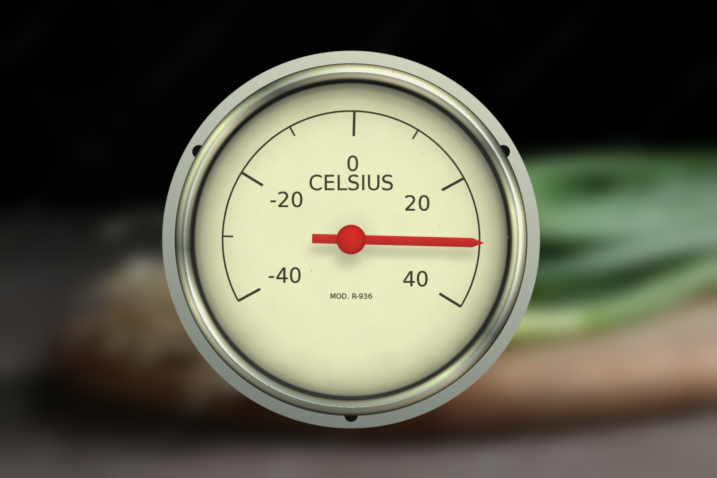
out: 30 °C
